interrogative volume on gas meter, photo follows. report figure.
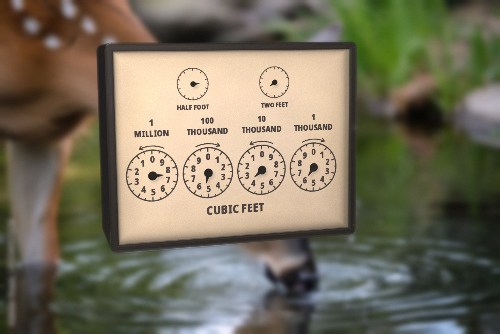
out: 753600 ft³
